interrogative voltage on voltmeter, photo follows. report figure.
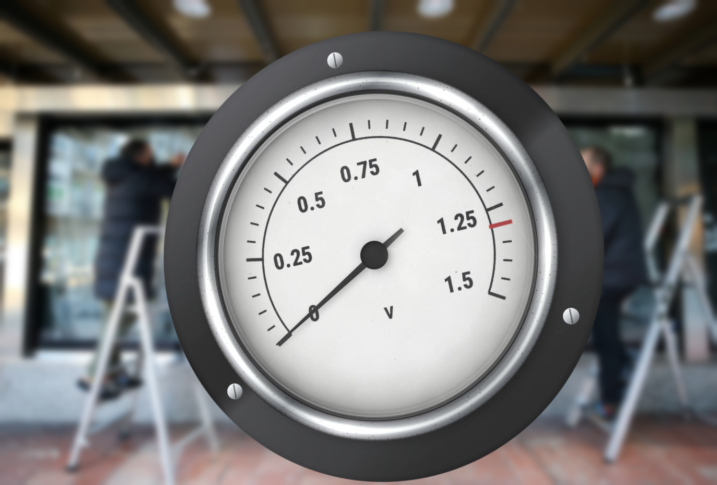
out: 0 V
